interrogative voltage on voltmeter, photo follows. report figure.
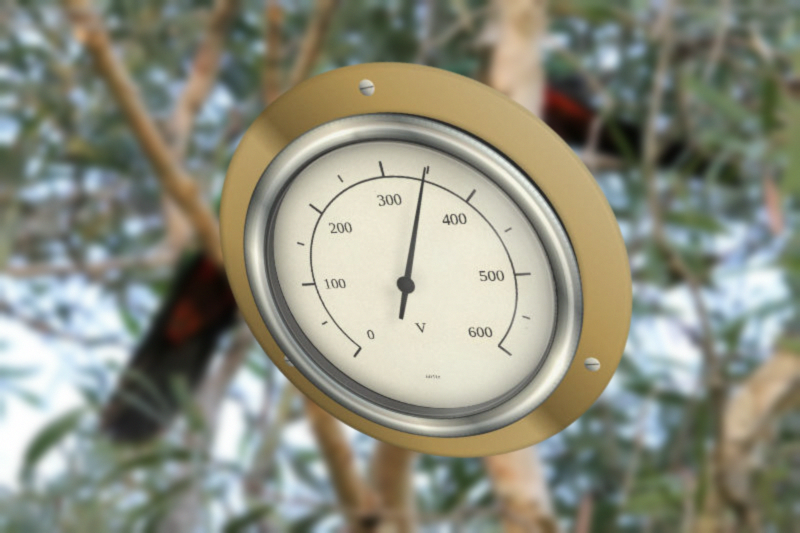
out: 350 V
